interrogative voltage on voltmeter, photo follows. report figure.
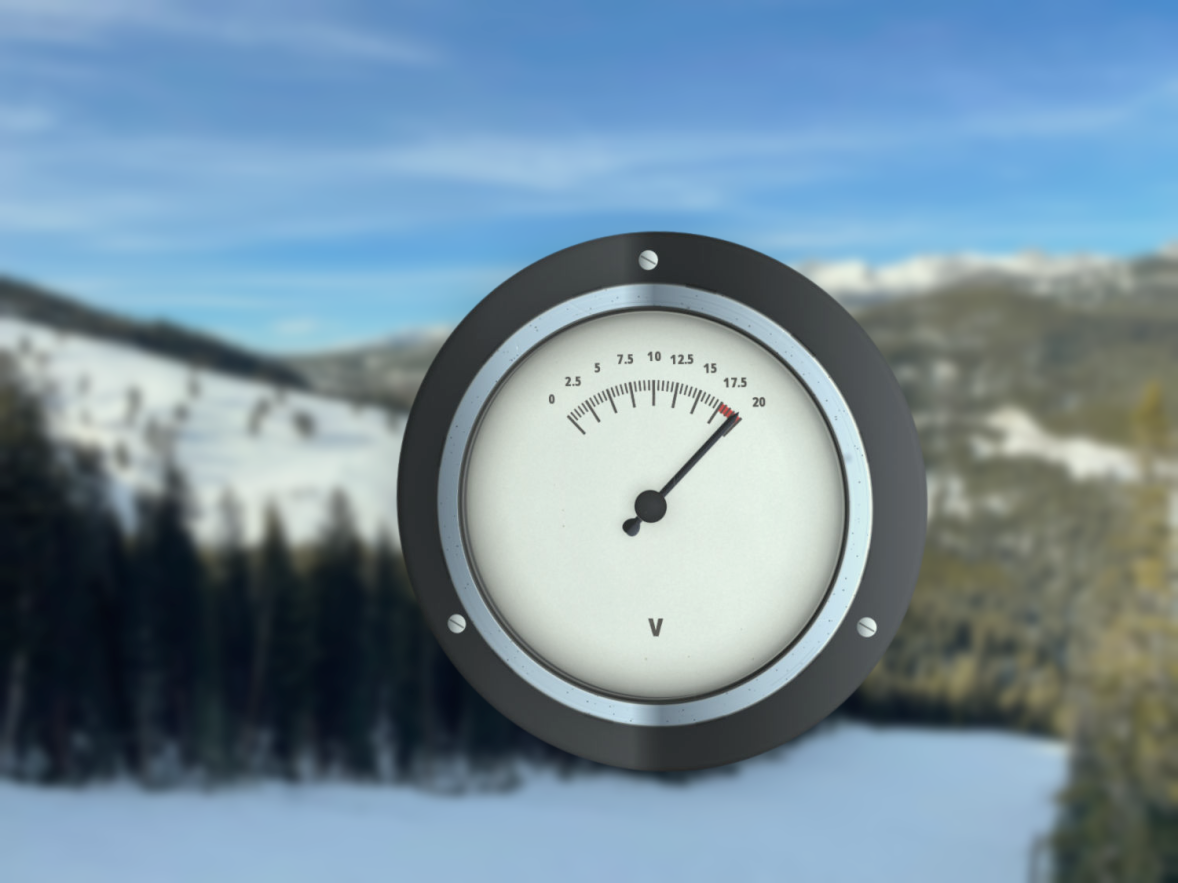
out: 19.5 V
